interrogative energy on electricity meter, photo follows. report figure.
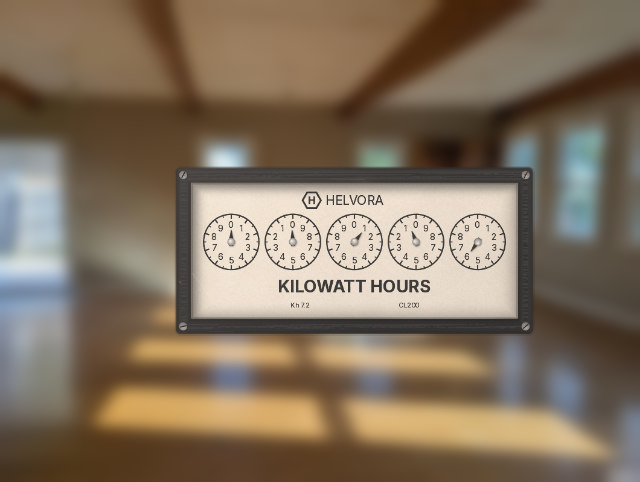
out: 106 kWh
